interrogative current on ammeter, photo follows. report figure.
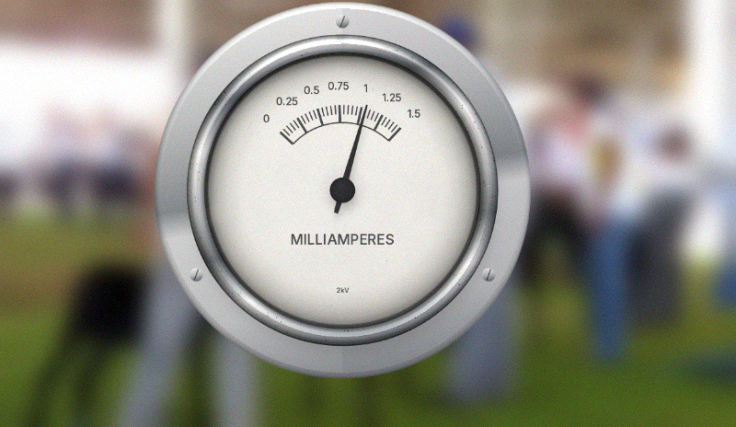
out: 1.05 mA
